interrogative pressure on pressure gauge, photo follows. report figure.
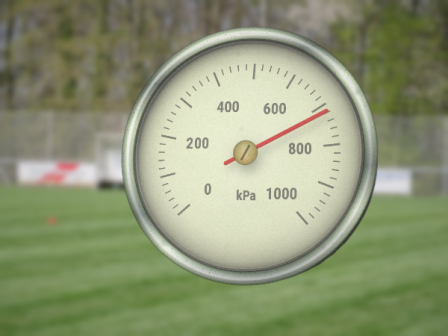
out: 720 kPa
